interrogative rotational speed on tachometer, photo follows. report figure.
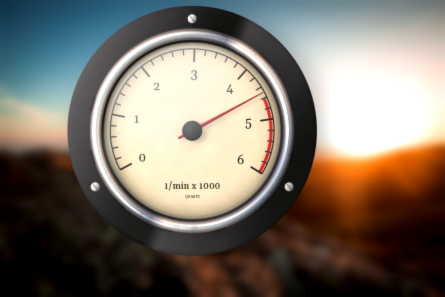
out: 4500 rpm
